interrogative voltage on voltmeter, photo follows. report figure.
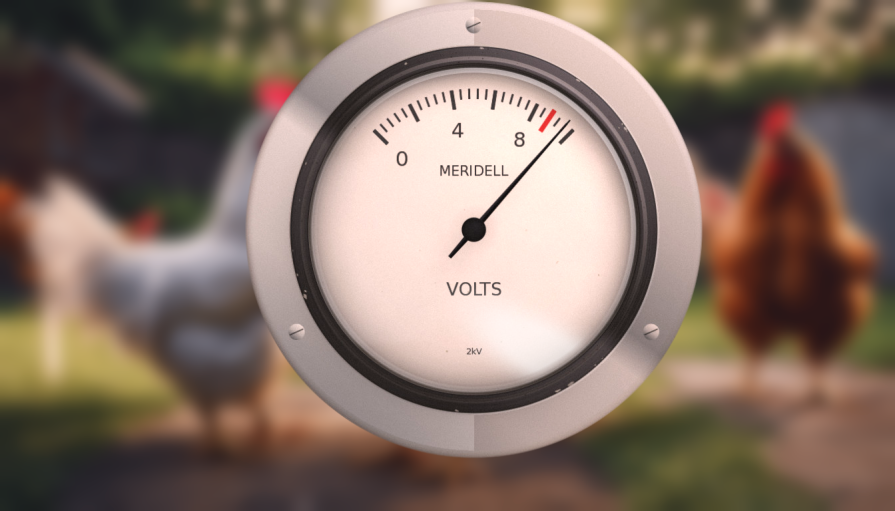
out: 9.6 V
